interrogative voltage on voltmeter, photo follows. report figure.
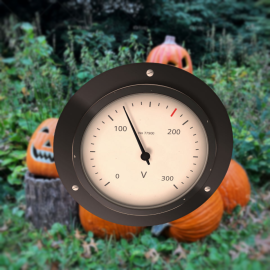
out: 120 V
